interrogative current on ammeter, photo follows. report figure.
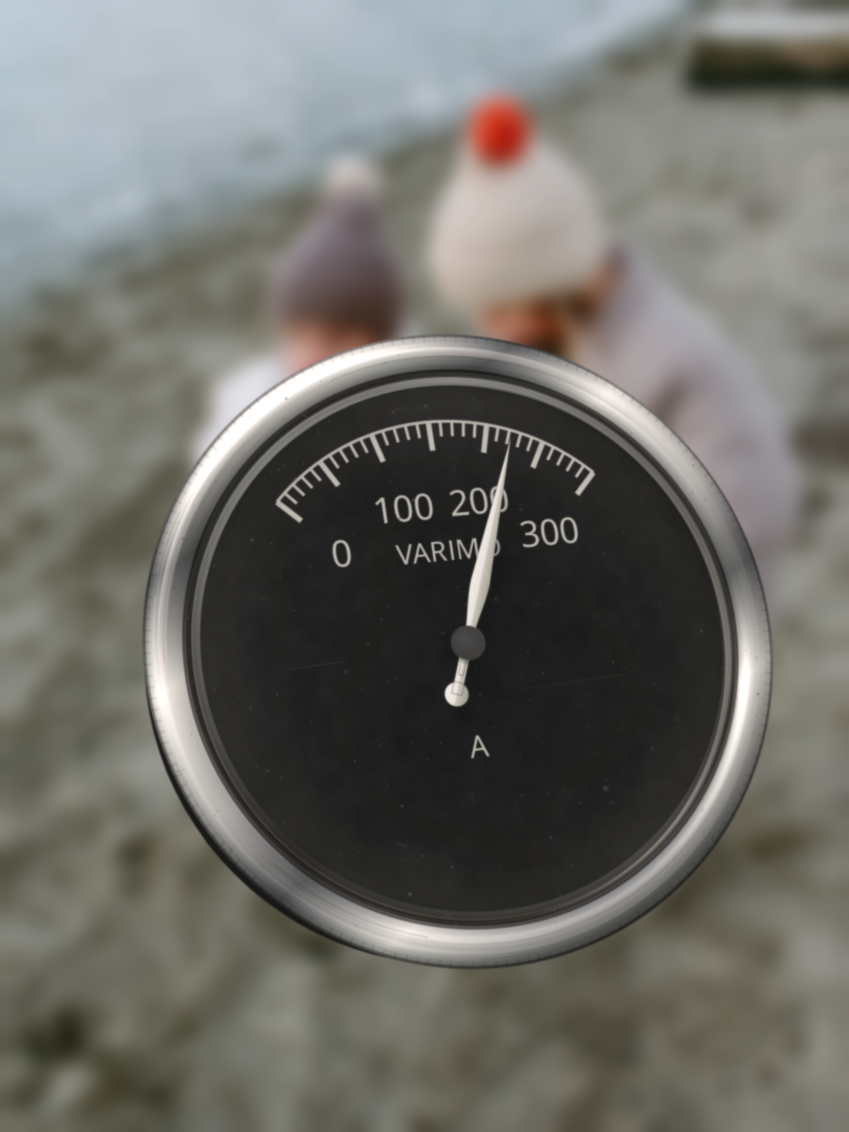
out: 220 A
